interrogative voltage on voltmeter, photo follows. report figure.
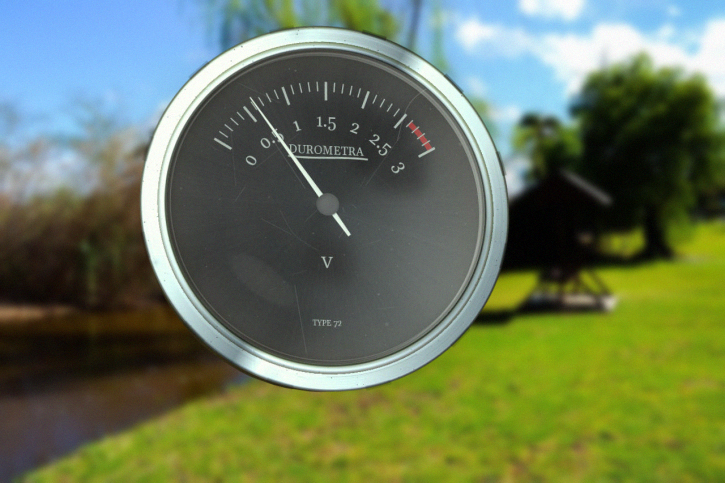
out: 0.6 V
